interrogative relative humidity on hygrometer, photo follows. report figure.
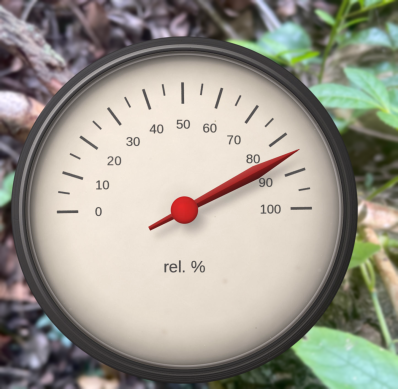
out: 85 %
